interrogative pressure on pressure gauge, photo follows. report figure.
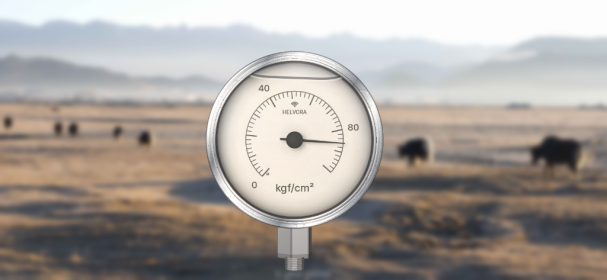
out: 86 kg/cm²
